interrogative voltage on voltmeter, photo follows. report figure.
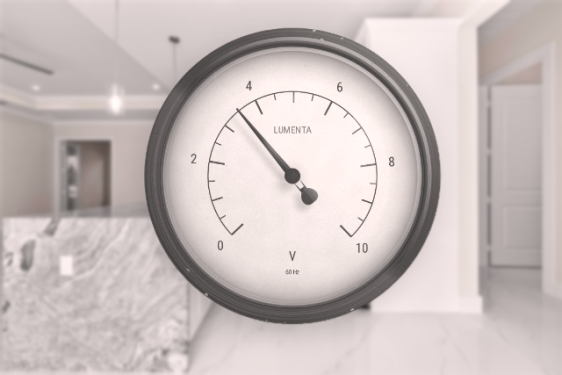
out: 3.5 V
